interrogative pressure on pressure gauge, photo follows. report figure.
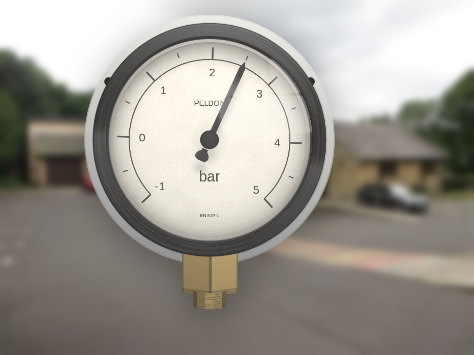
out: 2.5 bar
